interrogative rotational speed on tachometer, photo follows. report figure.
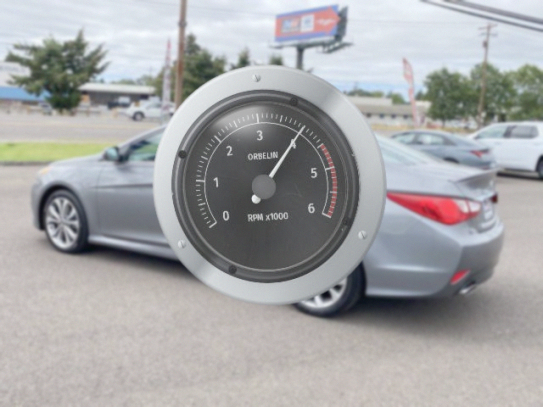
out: 4000 rpm
